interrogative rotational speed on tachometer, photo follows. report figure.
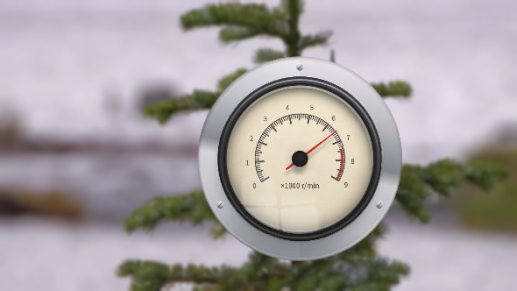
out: 6500 rpm
